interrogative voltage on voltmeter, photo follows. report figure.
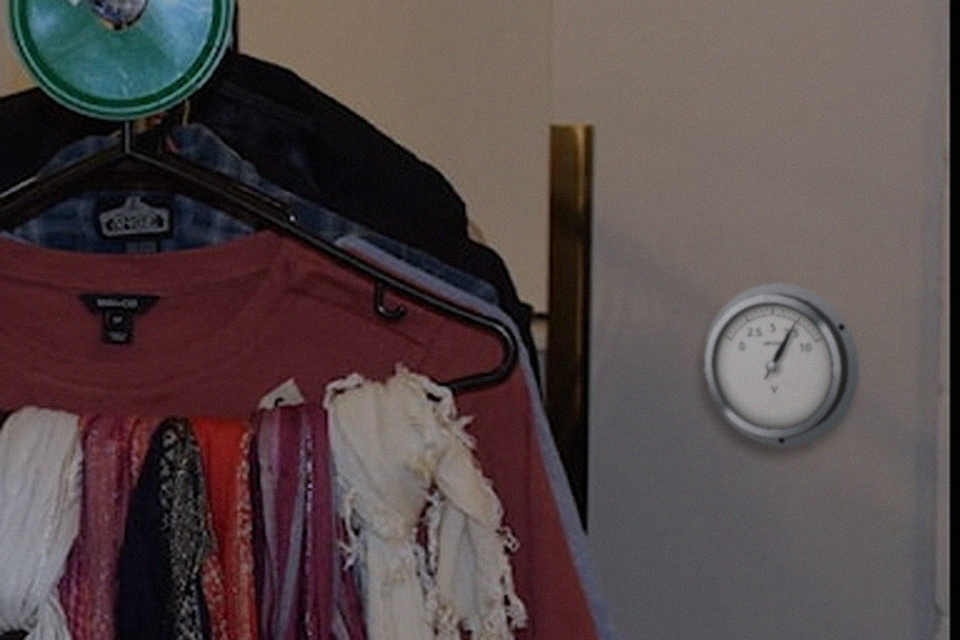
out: 7.5 V
